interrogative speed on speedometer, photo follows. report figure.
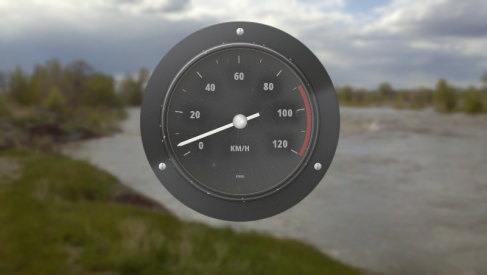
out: 5 km/h
